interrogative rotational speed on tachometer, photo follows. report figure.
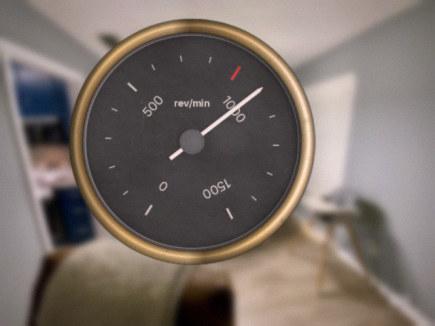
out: 1000 rpm
